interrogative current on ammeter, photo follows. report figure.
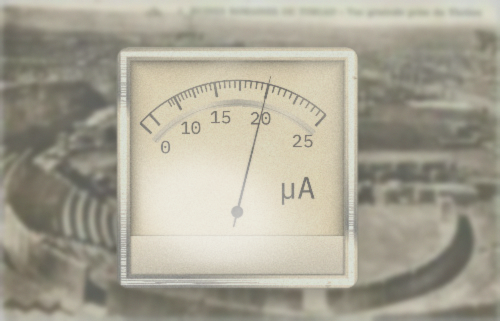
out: 20 µA
